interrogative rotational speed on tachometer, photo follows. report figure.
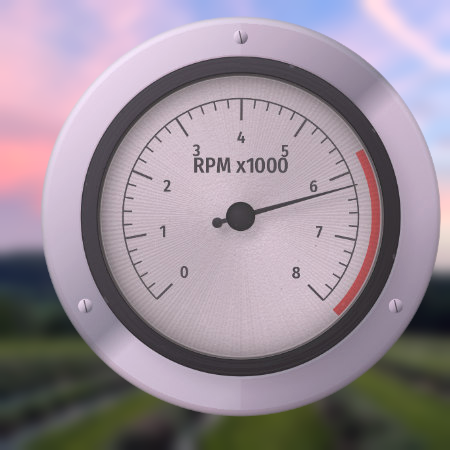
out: 6200 rpm
